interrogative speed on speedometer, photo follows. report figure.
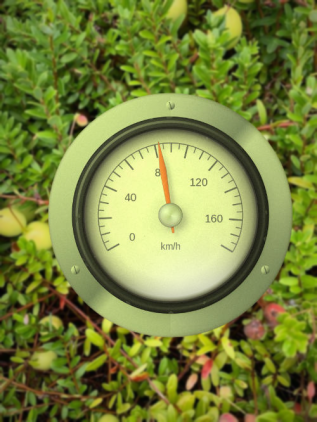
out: 82.5 km/h
